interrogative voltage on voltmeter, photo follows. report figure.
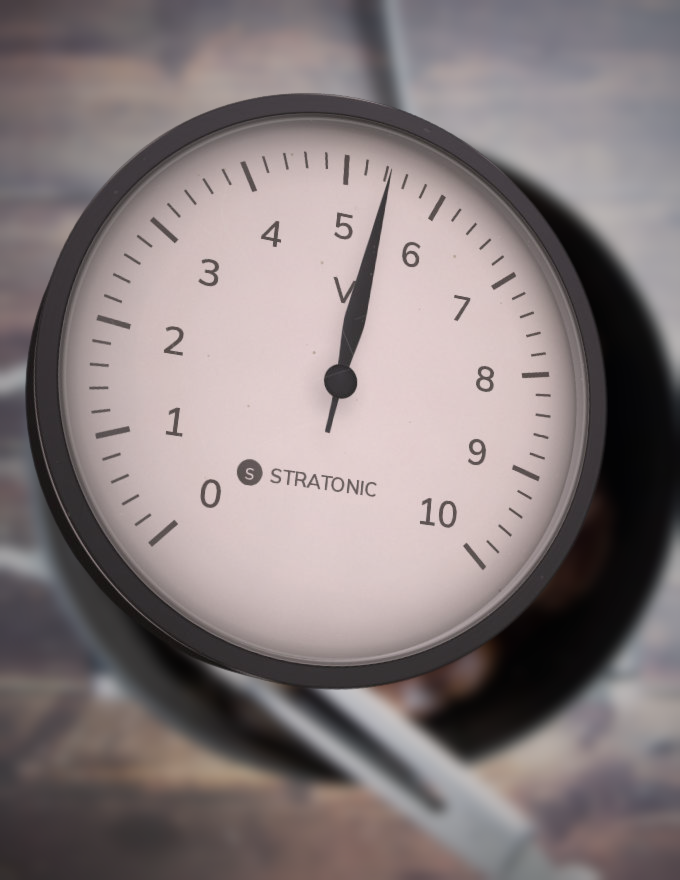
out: 5.4 V
